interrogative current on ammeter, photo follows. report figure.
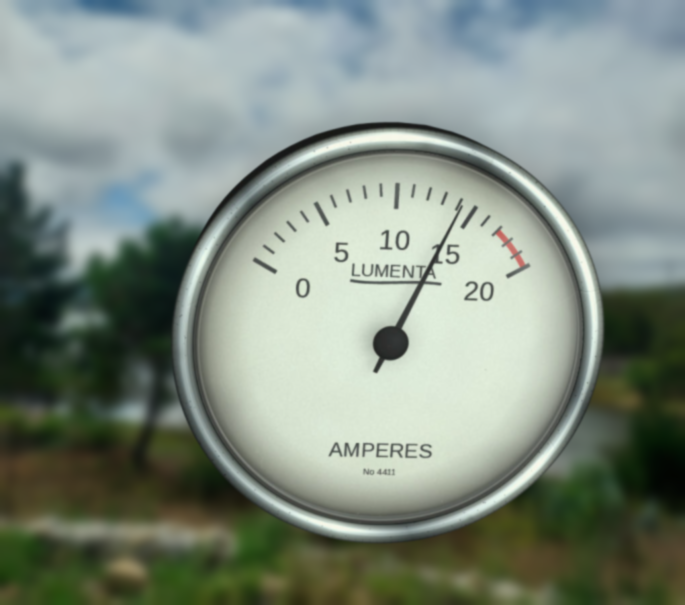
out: 14 A
